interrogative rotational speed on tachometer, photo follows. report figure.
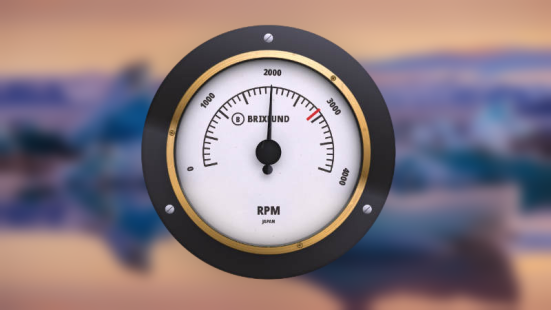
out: 2000 rpm
